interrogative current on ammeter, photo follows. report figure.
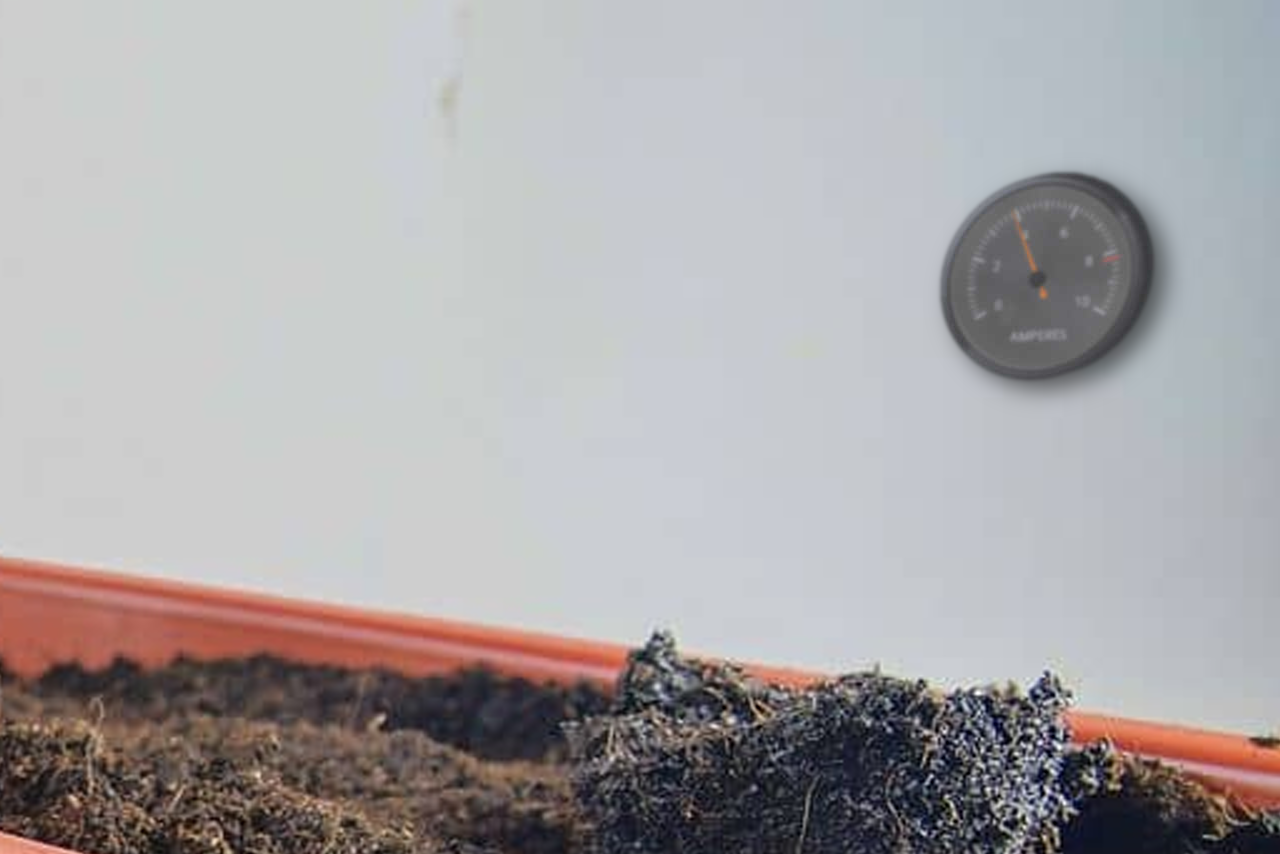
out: 4 A
